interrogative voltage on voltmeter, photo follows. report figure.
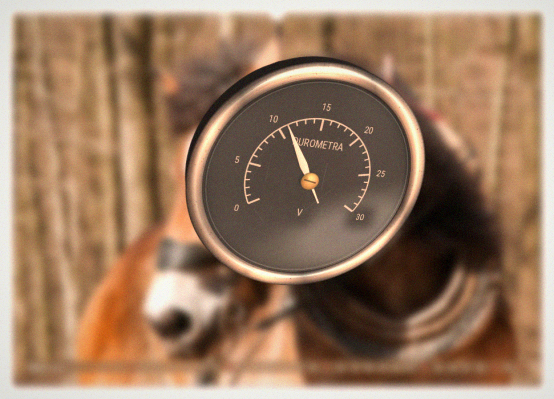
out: 11 V
